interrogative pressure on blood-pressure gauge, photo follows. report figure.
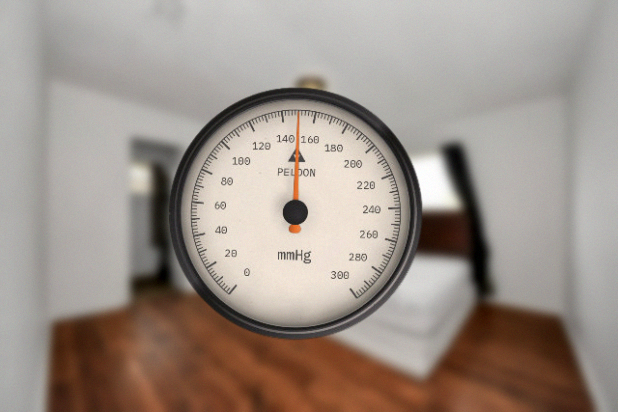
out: 150 mmHg
